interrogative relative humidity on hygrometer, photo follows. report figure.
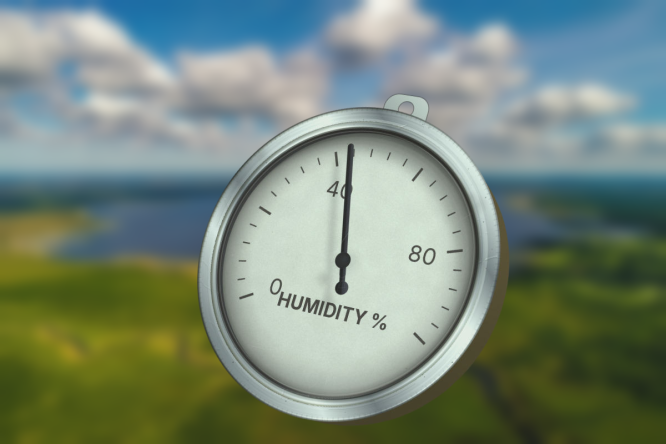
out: 44 %
